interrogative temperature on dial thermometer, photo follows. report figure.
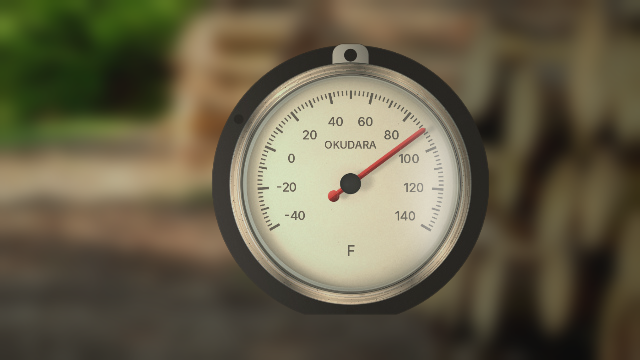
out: 90 °F
